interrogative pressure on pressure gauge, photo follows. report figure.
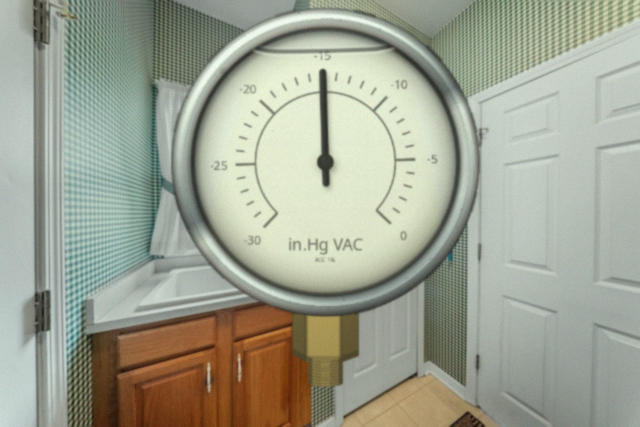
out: -15 inHg
